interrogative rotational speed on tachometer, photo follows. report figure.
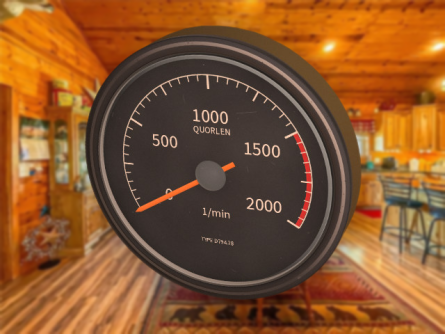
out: 0 rpm
